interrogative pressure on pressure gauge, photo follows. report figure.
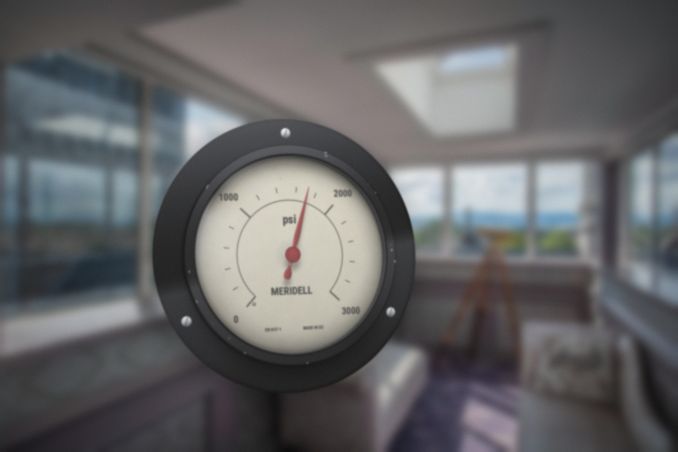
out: 1700 psi
